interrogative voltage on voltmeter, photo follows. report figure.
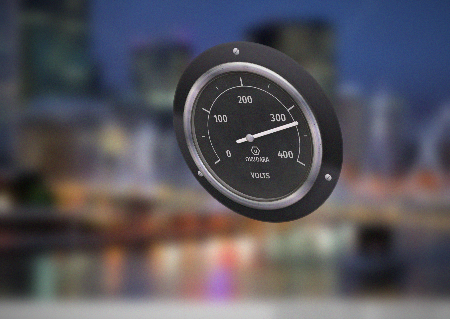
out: 325 V
